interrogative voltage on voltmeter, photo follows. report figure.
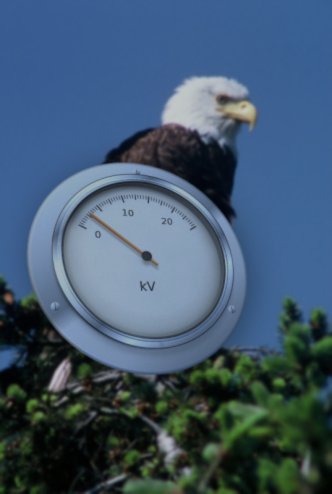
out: 2.5 kV
